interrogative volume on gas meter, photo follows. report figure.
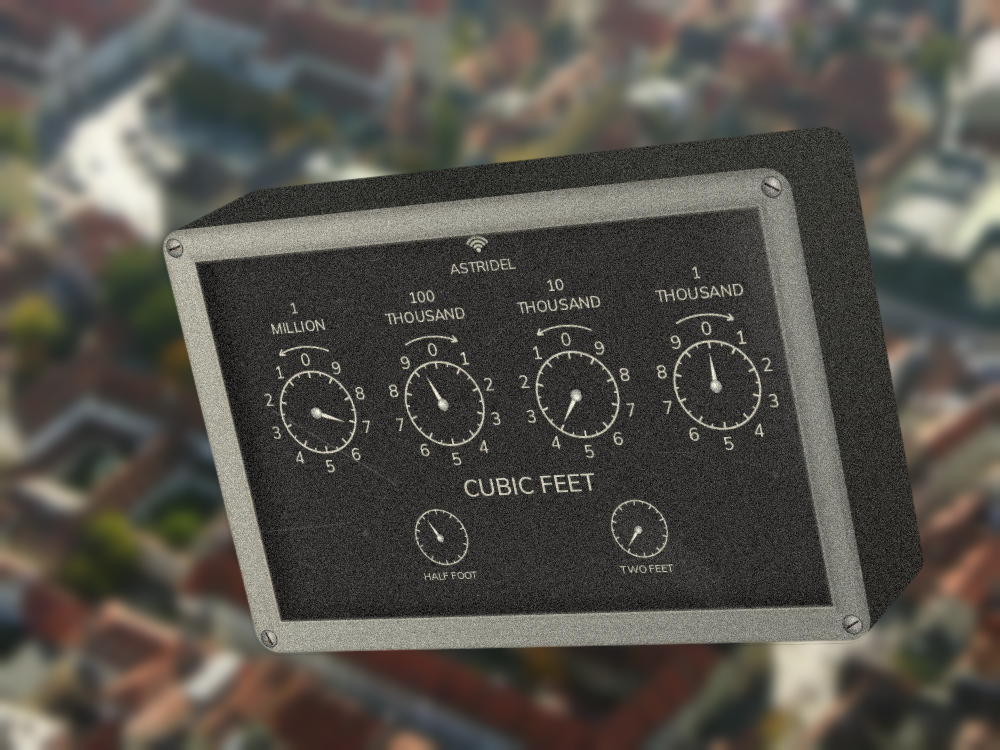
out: 694000 ft³
